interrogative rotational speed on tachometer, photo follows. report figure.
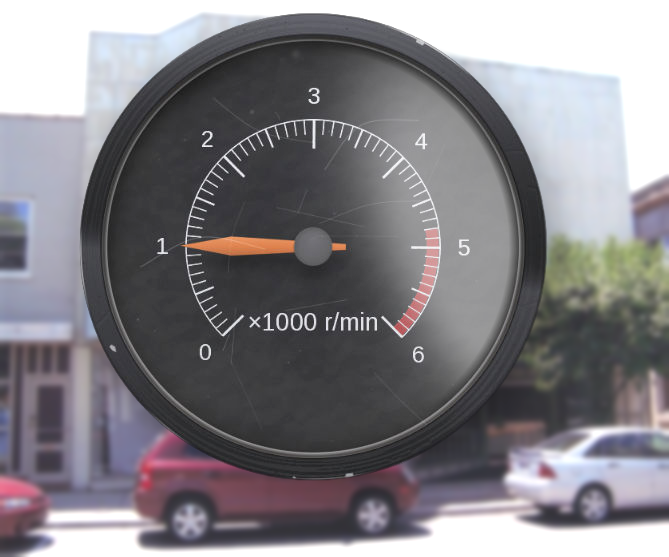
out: 1000 rpm
